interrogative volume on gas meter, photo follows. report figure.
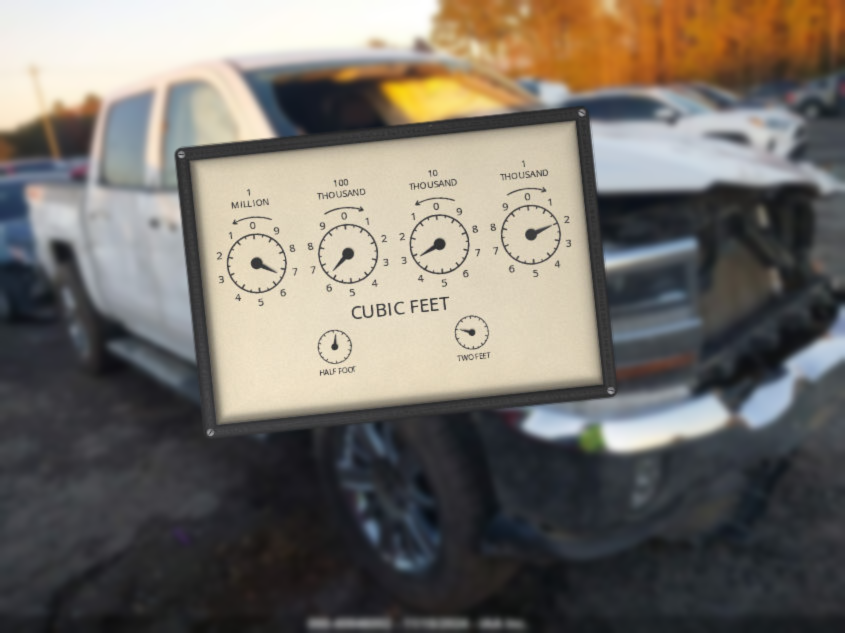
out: 663200 ft³
